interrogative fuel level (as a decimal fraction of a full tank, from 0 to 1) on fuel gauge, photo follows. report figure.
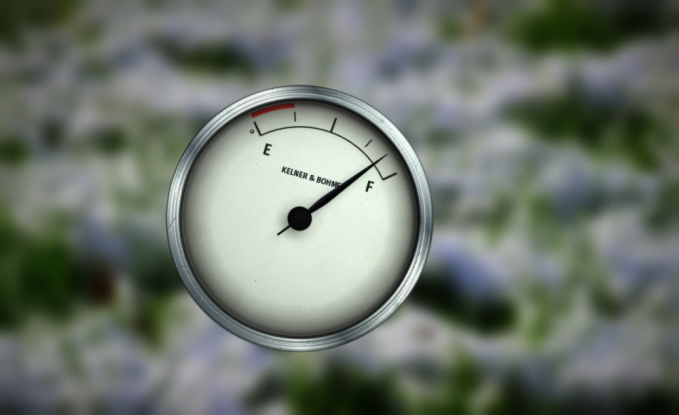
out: 0.875
